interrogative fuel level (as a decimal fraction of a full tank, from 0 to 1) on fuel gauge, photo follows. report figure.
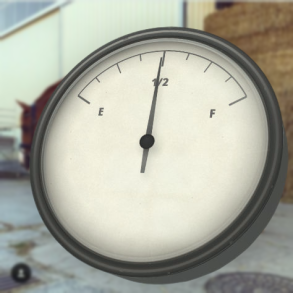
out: 0.5
